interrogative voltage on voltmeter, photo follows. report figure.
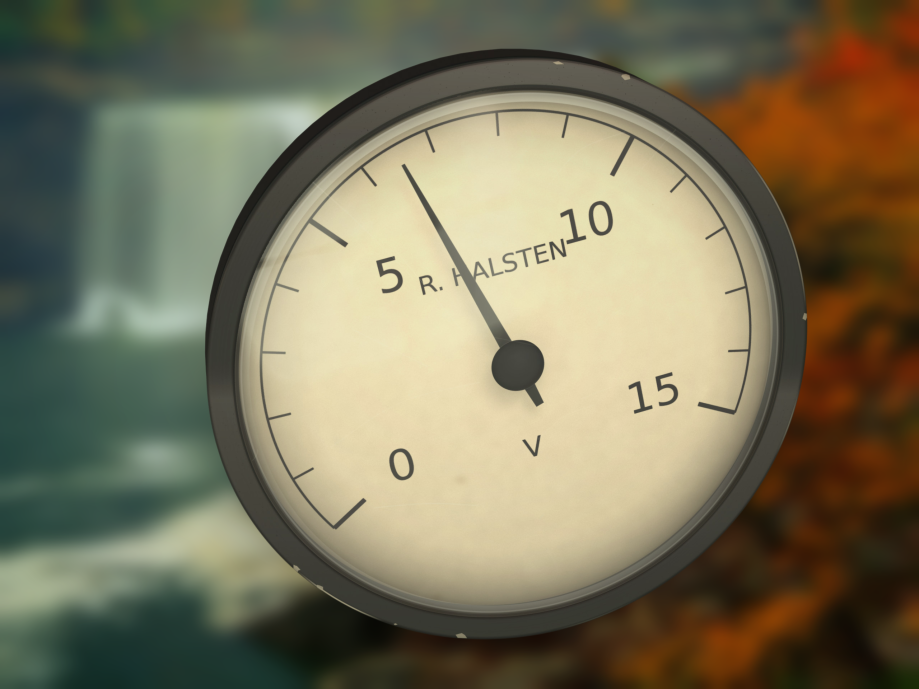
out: 6.5 V
